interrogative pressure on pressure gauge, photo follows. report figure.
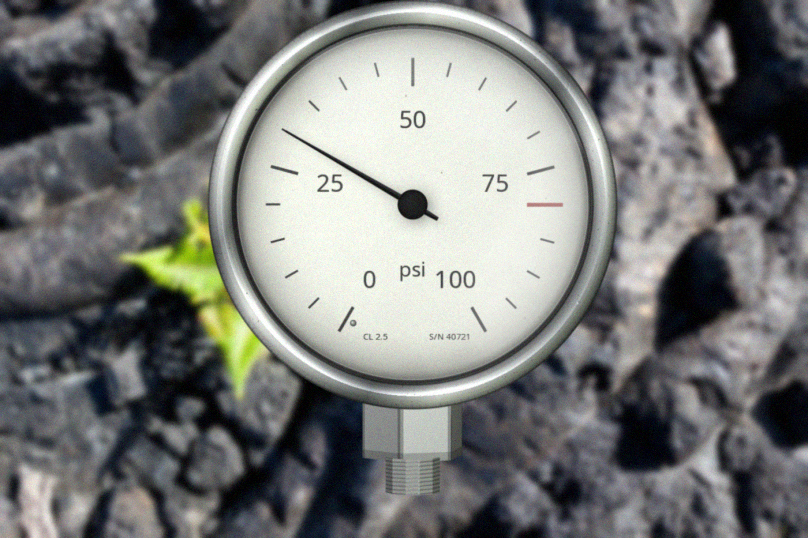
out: 30 psi
